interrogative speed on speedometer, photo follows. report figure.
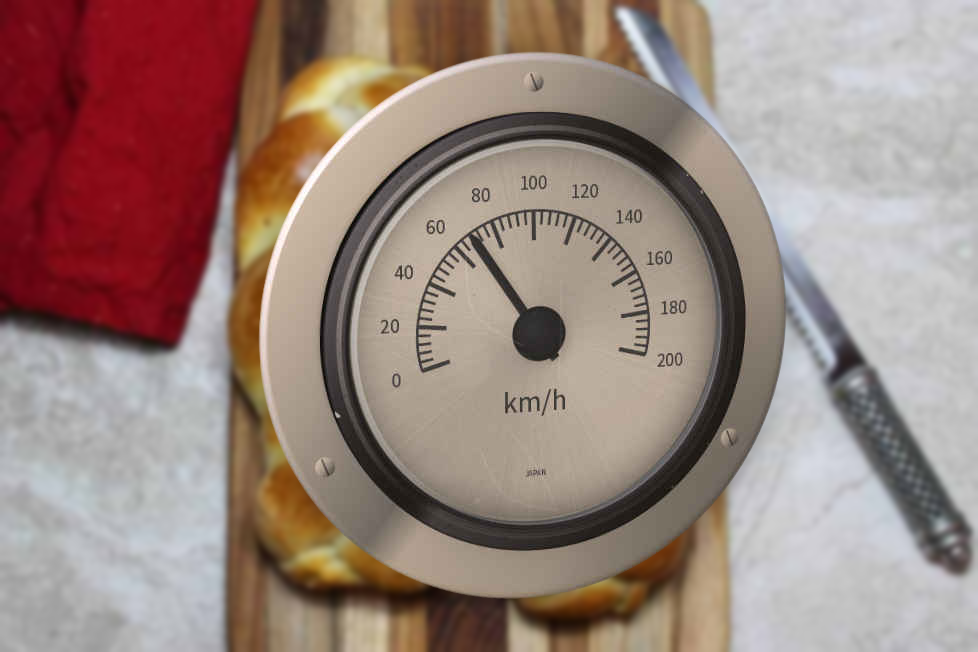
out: 68 km/h
